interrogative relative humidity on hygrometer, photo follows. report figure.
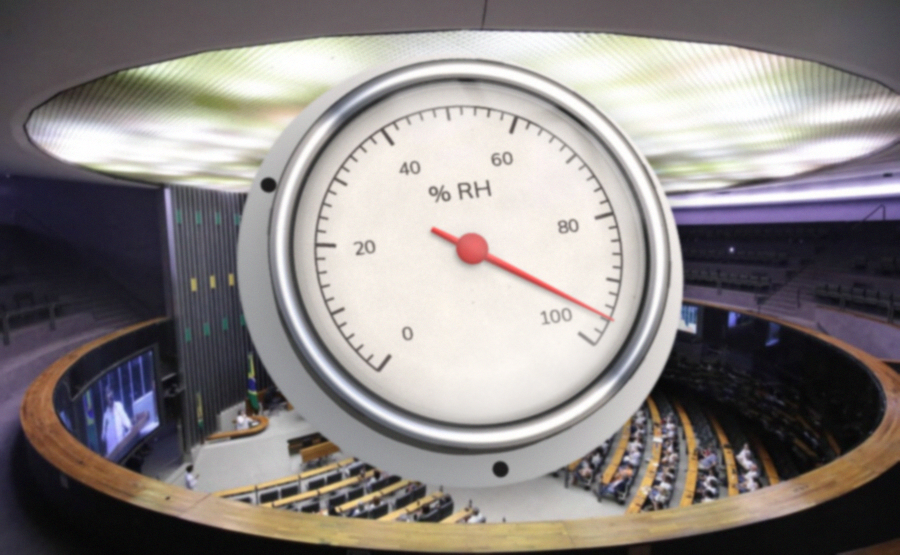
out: 96 %
